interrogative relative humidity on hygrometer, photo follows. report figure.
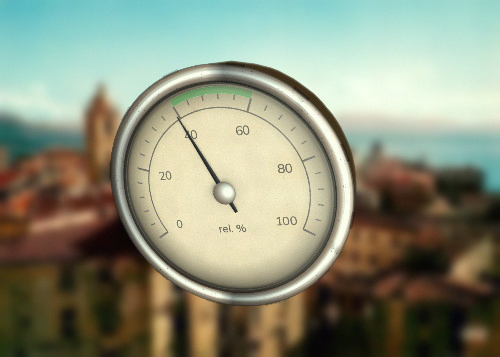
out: 40 %
